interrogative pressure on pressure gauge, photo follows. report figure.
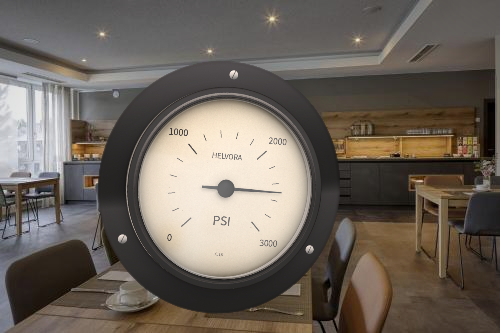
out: 2500 psi
